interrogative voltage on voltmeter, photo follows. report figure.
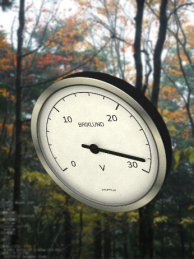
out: 28 V
